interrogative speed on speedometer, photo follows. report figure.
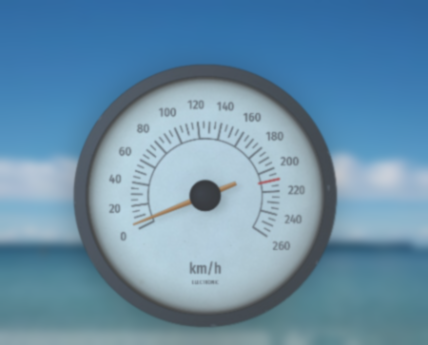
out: 5 km/h
